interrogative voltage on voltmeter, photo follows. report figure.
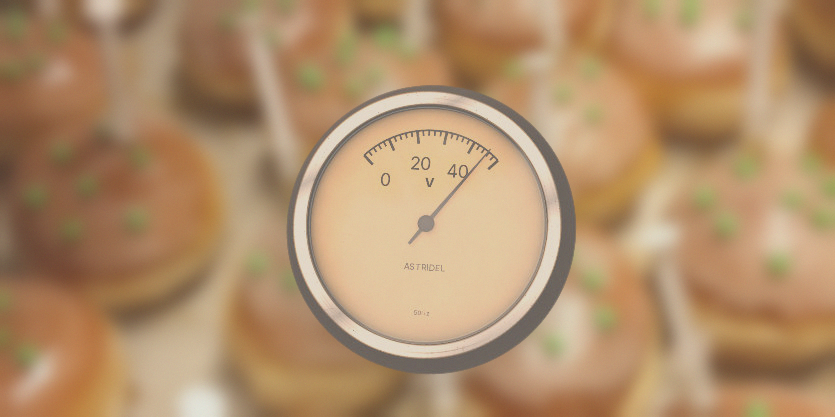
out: 46 V
